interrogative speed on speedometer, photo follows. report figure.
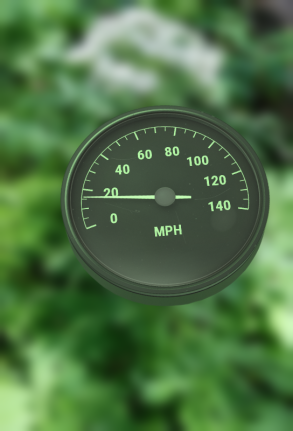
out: 15 mph
